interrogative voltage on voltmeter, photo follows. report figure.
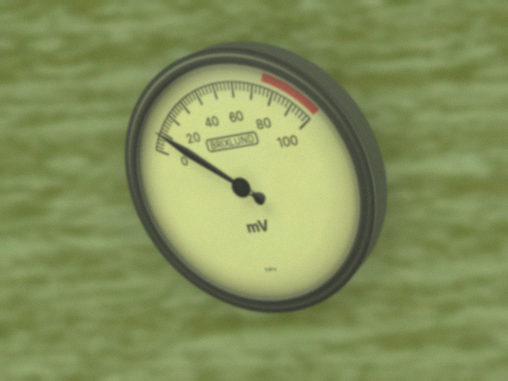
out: 10 mV
